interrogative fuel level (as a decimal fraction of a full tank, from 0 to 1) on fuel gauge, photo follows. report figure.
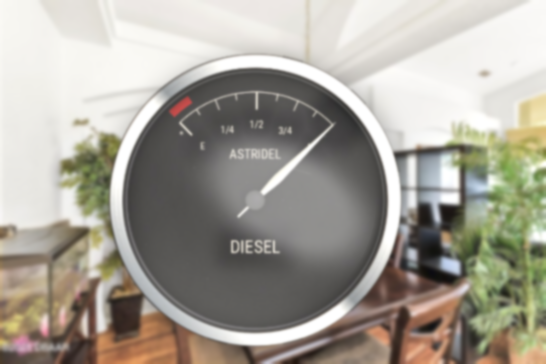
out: 1
